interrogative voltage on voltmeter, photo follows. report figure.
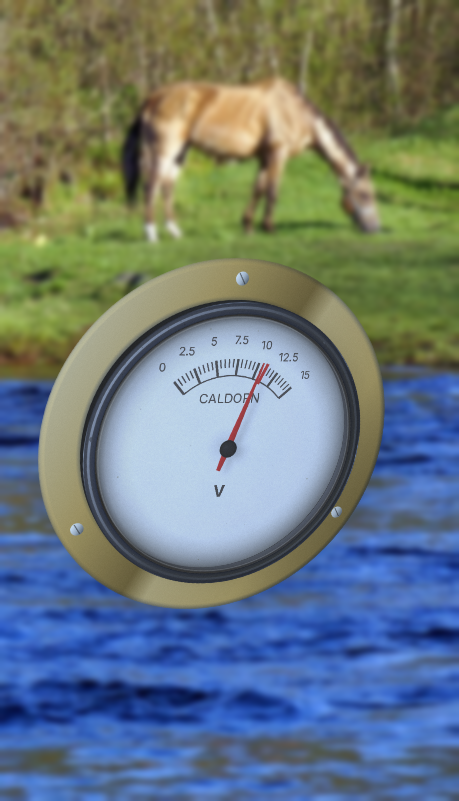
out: 10 V
